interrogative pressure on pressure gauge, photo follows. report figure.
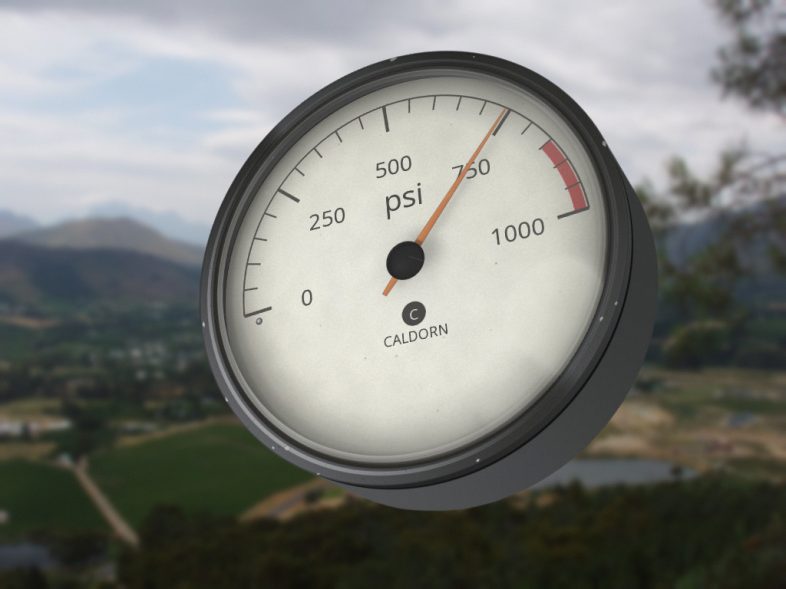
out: 750 psi
